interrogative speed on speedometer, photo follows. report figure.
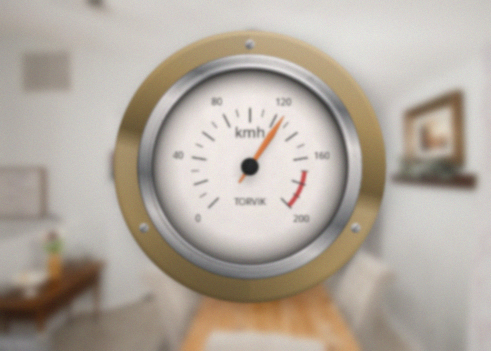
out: 125 km/h
